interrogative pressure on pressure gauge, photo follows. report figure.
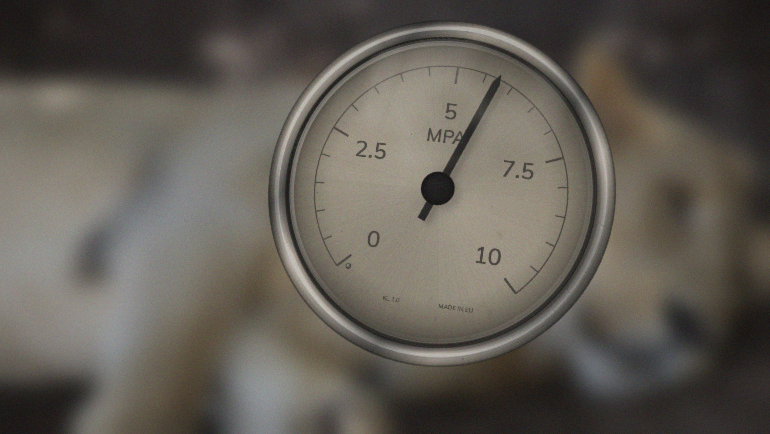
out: 5.75 MPa
